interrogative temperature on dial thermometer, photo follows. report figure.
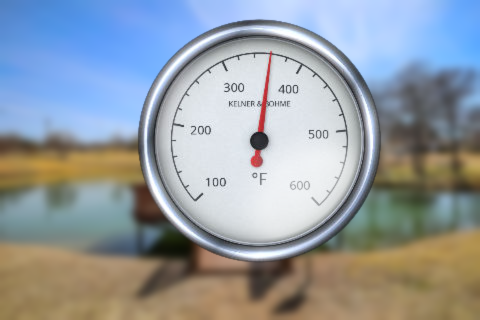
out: 360 °F
